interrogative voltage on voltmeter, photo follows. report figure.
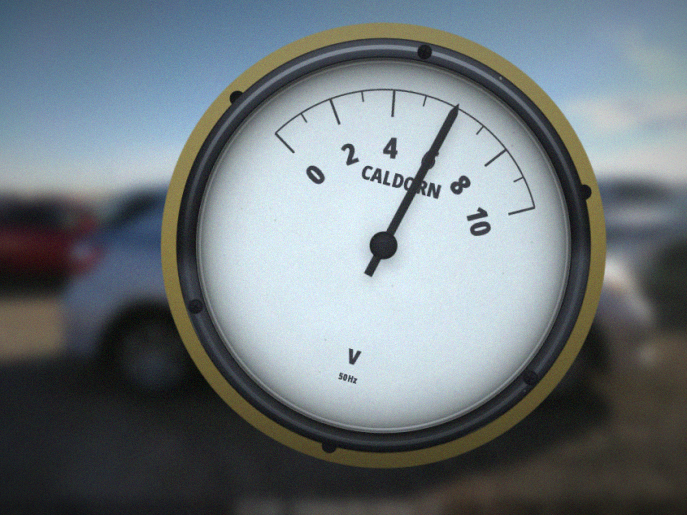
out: 6 V
